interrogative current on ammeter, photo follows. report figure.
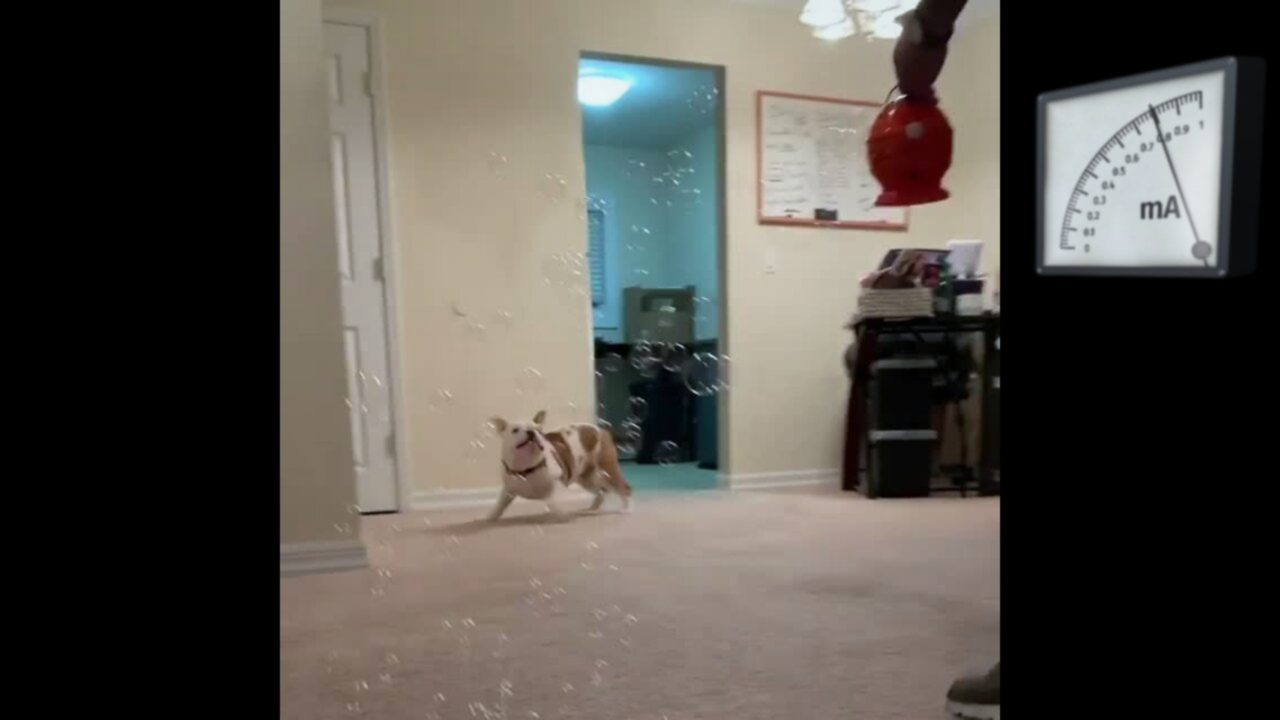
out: 0.8 mA
